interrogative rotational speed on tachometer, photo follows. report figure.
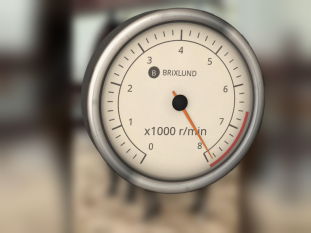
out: 7900 rpm
